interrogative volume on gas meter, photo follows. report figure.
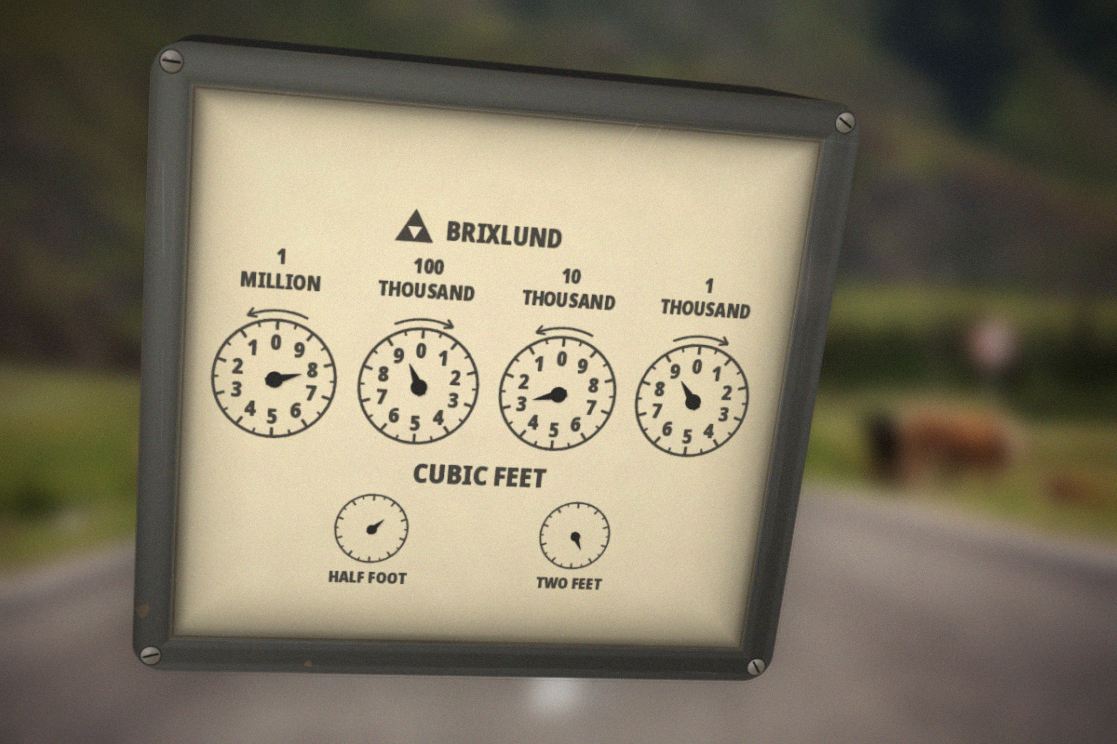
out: 792900 ft³
